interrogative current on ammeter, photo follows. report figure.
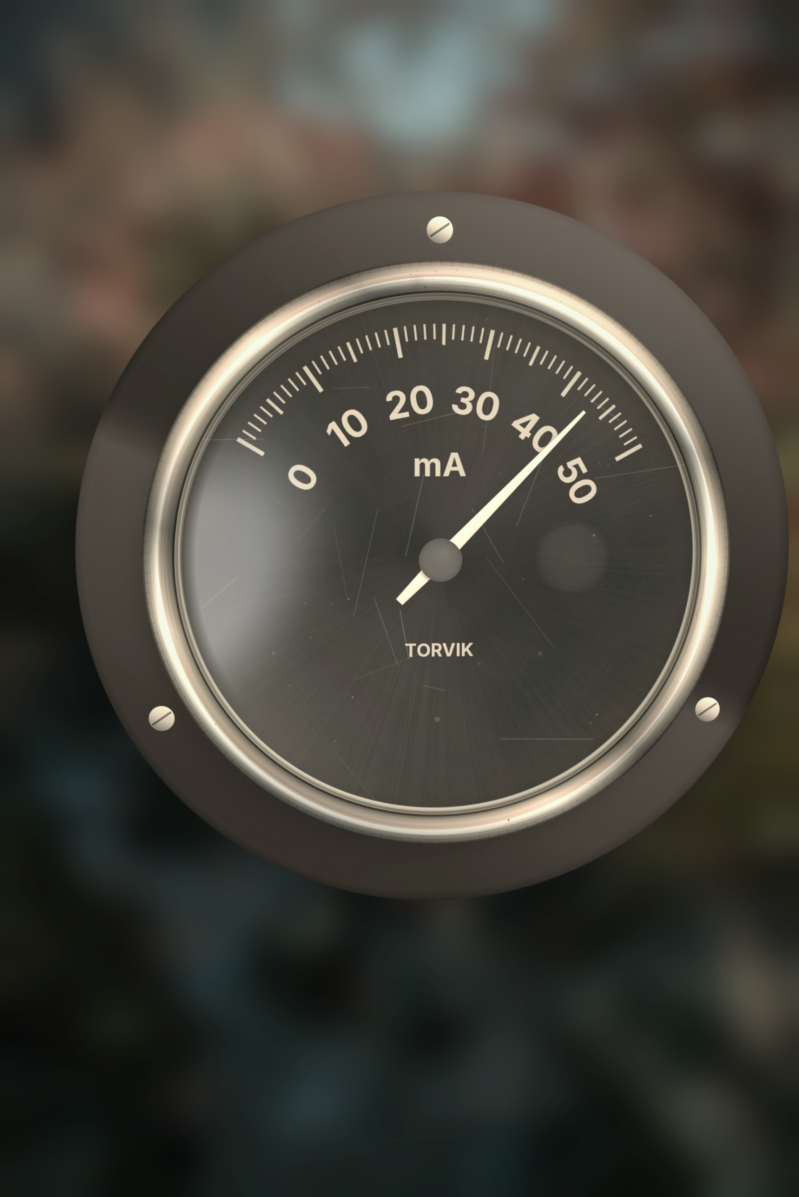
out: 43 mA
